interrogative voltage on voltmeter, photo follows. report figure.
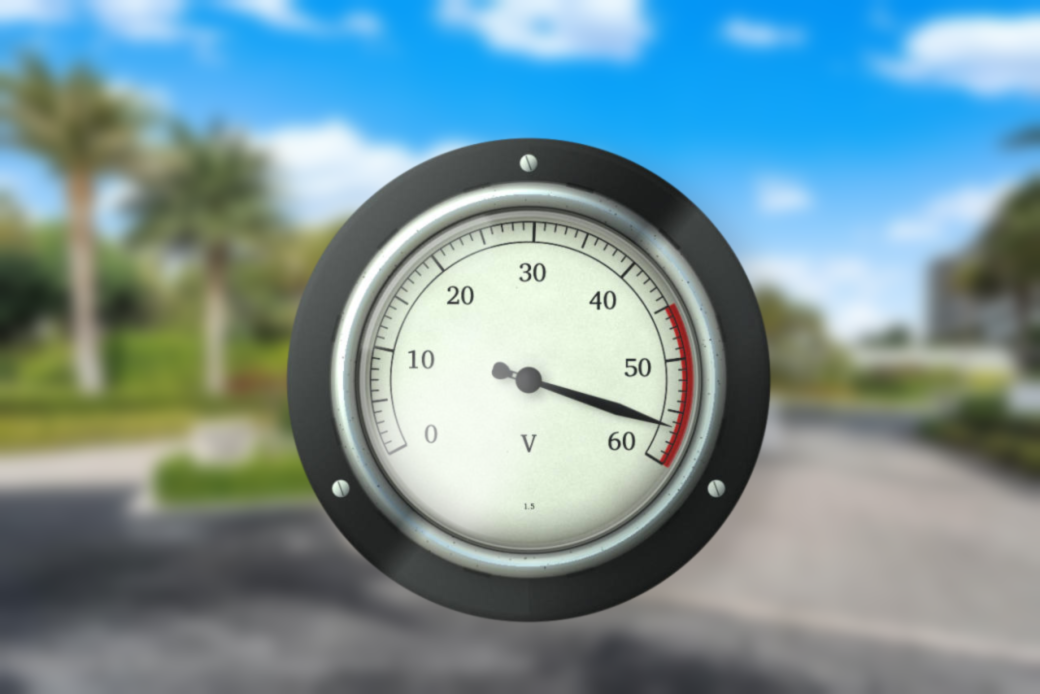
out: 56.5 V
